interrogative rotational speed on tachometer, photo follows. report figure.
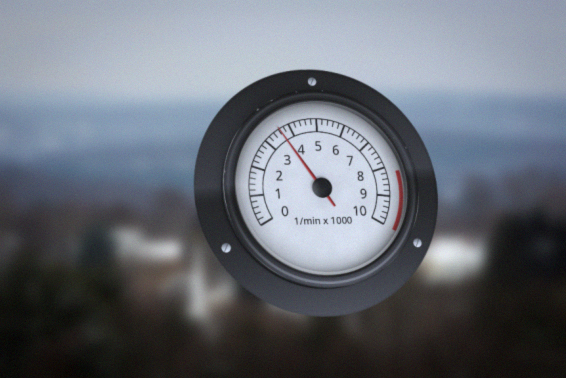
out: 3600 rpm
